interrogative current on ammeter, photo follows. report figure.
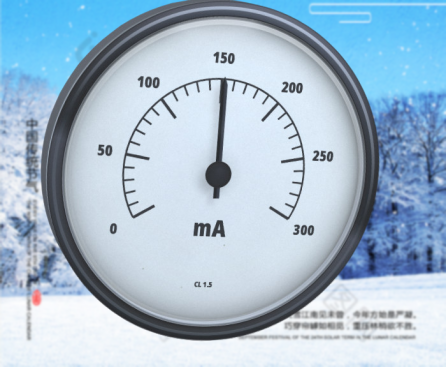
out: 150 mA
